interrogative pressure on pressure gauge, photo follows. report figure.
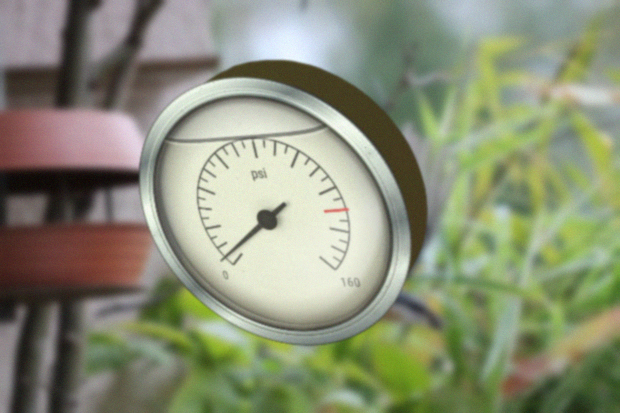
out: 5 psi
